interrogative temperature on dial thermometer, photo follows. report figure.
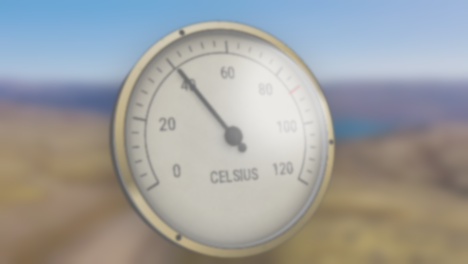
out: 40 °C
